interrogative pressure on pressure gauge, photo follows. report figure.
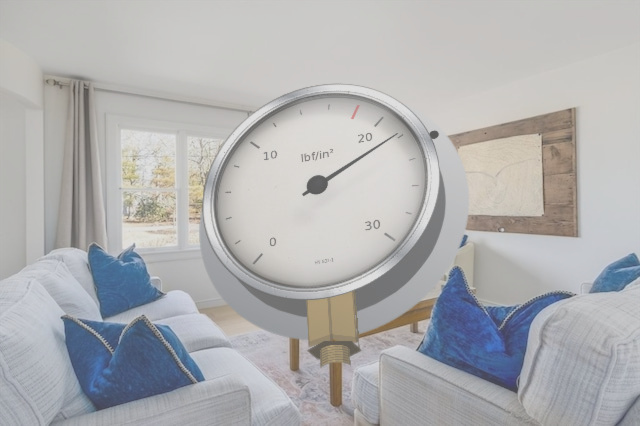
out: 22 psi
